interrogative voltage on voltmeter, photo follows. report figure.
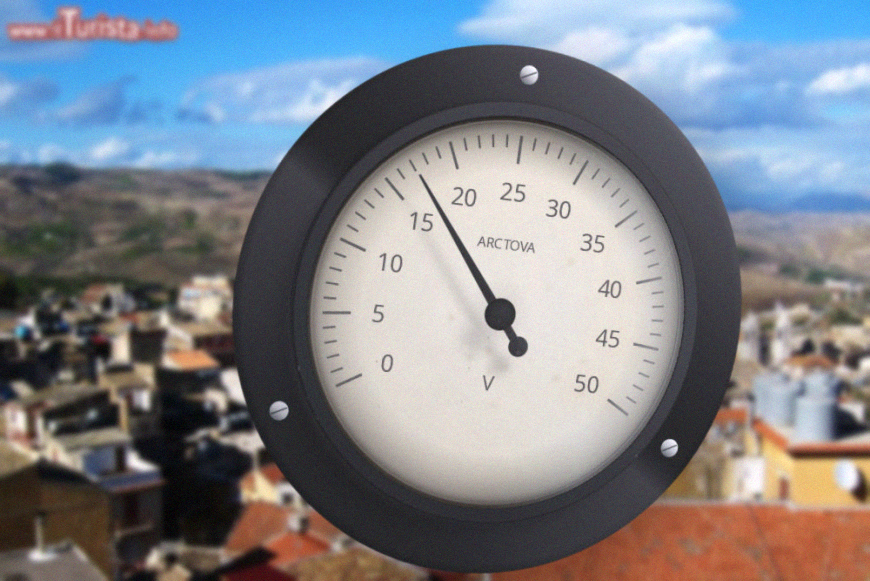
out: 17 V
